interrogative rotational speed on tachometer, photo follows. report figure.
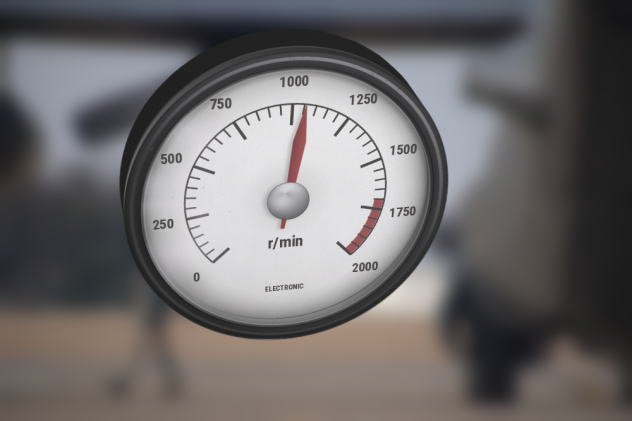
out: 1050 rpm
